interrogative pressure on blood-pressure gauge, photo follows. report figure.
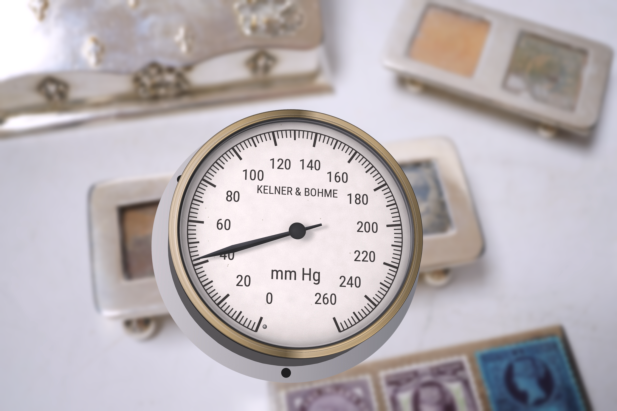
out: 42 mmHg
